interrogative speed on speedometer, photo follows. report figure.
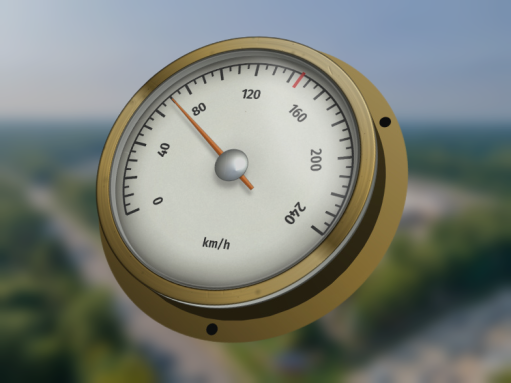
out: 70 km/h
